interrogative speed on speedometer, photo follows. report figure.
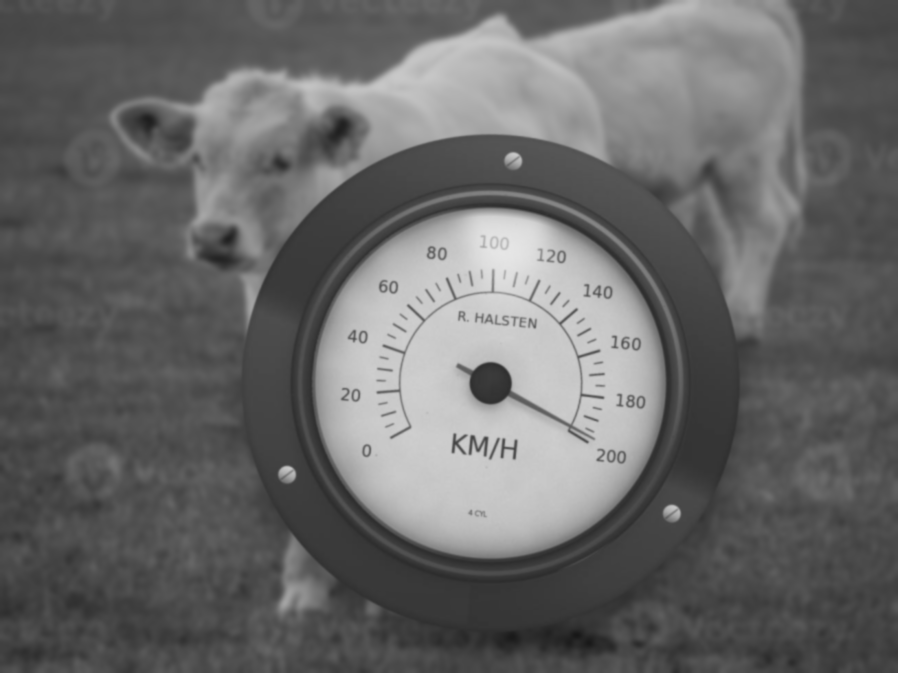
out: 197.5 km/h
